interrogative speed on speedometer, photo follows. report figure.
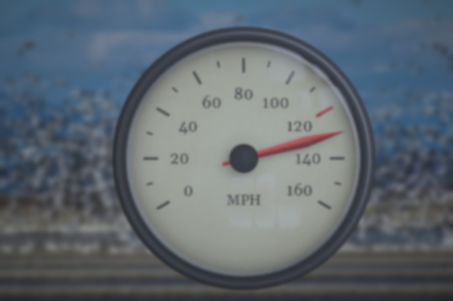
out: 130 mph
